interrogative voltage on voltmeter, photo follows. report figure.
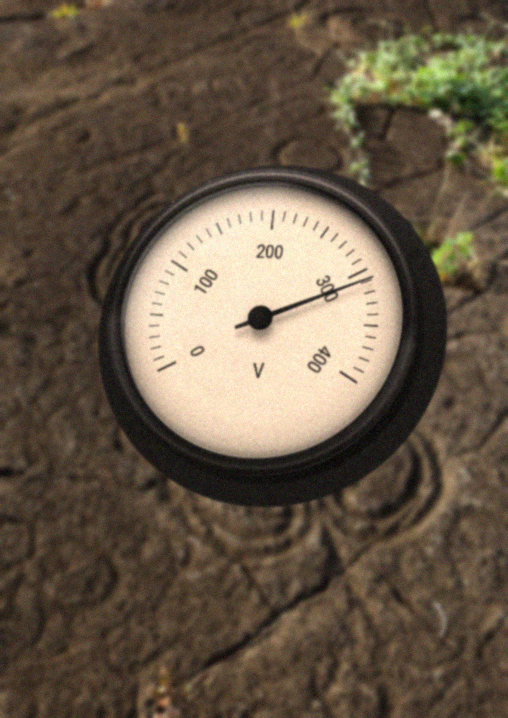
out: 310 V
